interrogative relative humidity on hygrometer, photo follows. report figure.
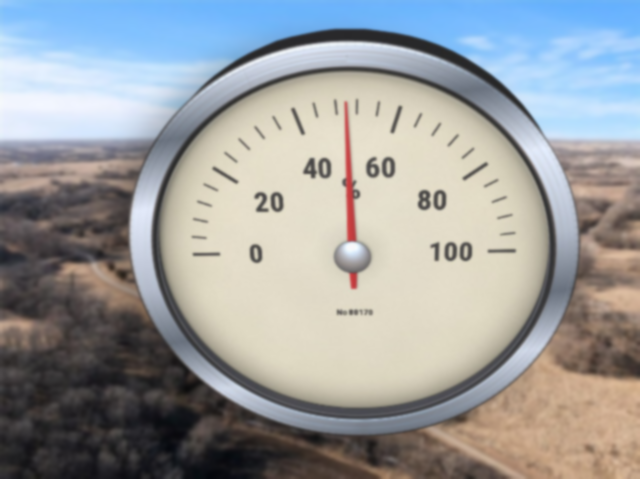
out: 50 %
